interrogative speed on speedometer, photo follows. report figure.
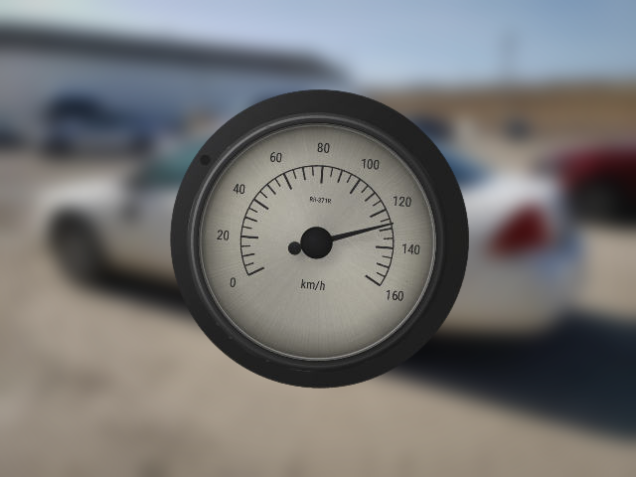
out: 127.5 km/h
